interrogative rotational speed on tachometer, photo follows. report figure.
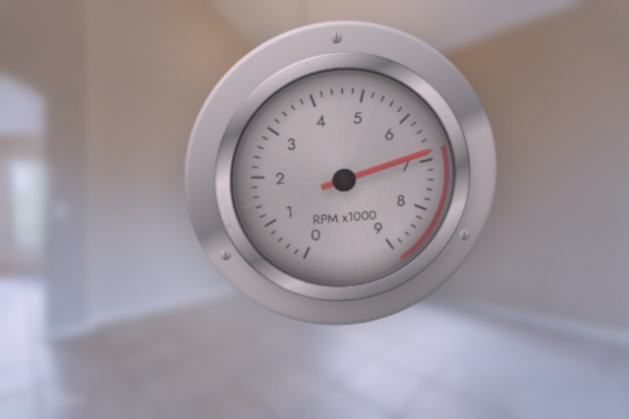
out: 6800 rpm
